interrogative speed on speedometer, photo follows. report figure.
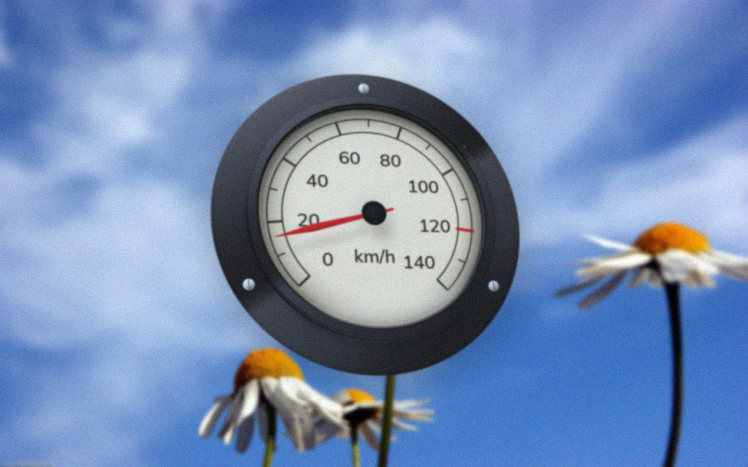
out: 15 km/h
